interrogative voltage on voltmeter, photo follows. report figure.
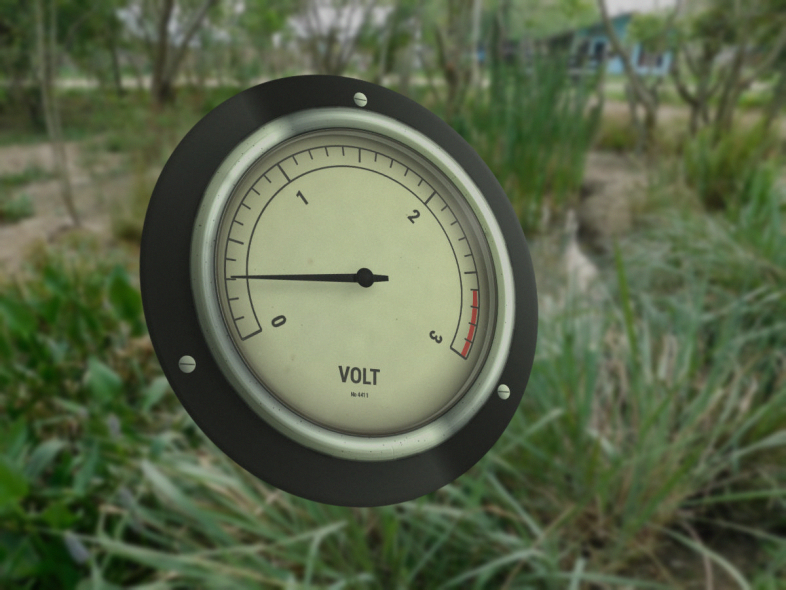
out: 0.3 V
